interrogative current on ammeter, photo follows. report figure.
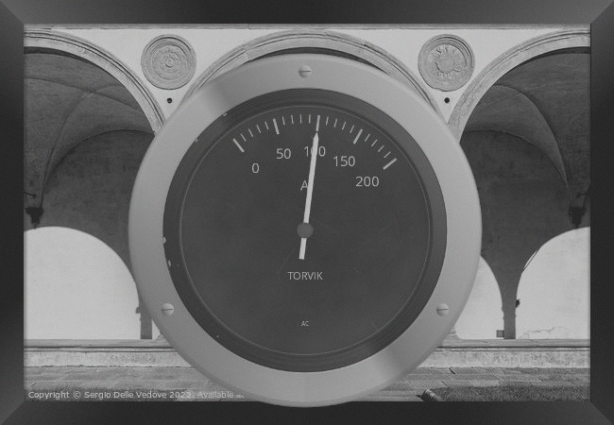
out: 100 A
